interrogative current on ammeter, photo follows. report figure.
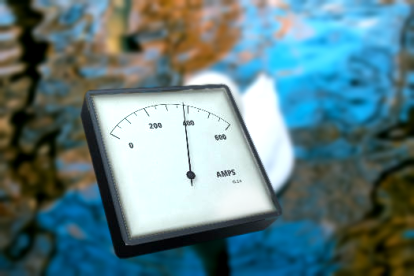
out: 375 A
